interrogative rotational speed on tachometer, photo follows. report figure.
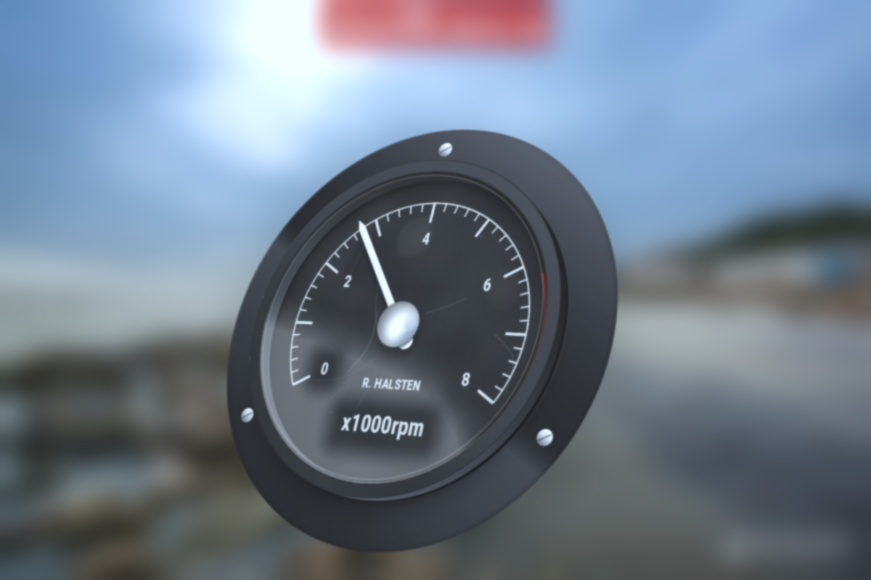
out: 2800 rpm
